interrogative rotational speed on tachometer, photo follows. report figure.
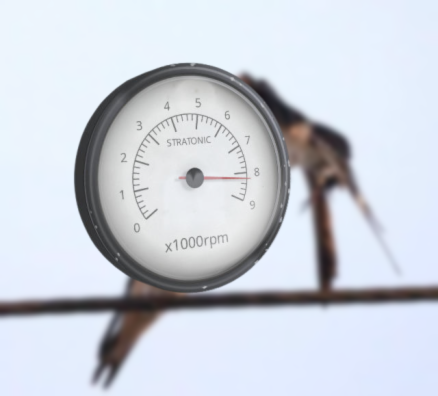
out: 8200 rpm
